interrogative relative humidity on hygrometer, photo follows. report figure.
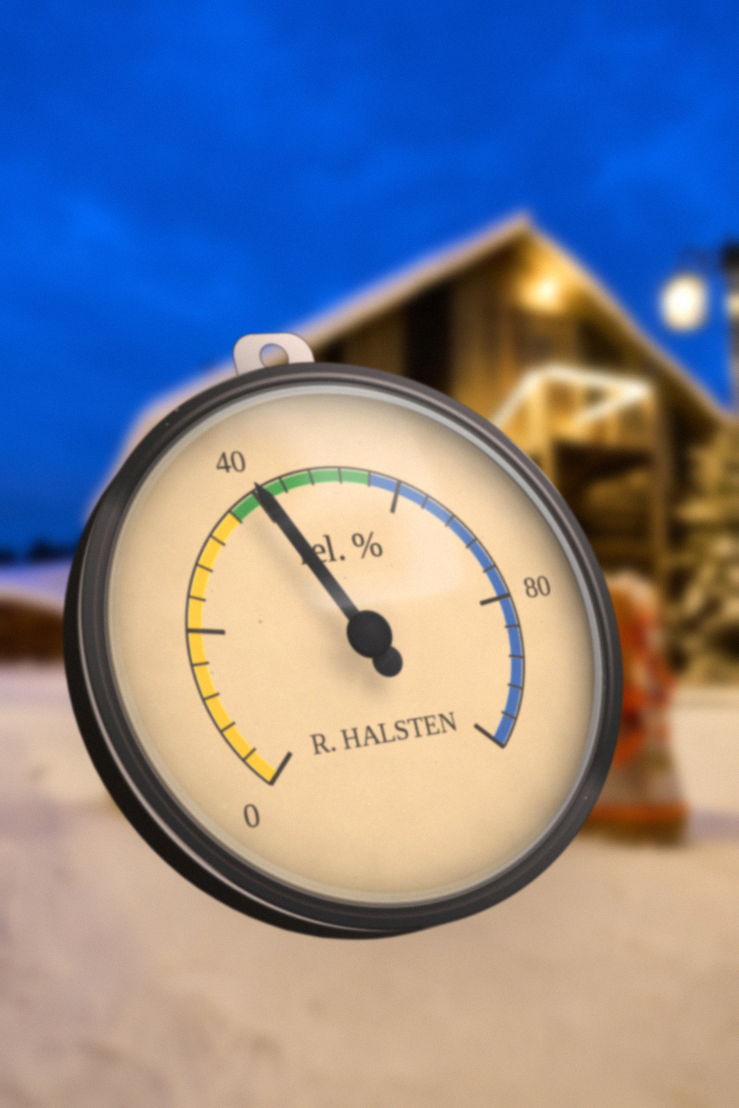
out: 40 %
